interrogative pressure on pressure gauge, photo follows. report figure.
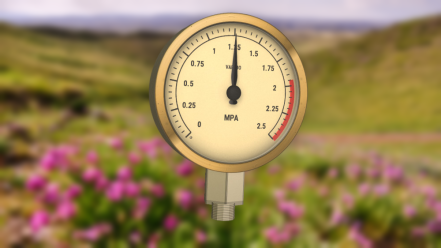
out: 1.25 MPa
